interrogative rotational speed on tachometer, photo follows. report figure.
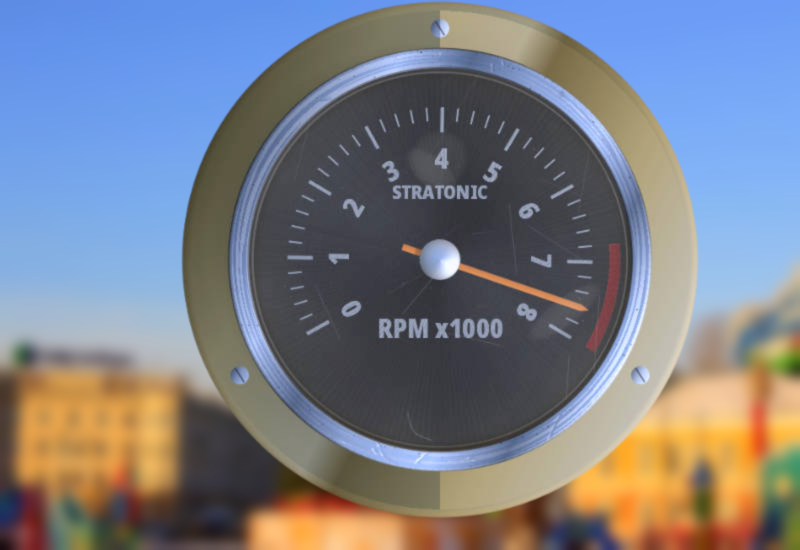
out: 7600 rpm
